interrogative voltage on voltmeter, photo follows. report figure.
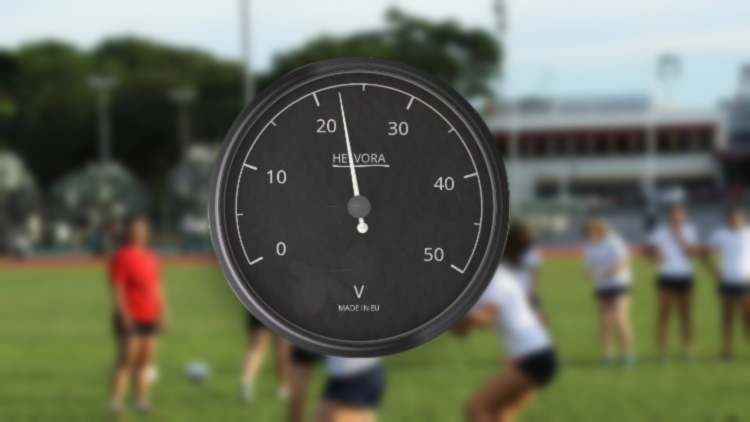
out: 22.5 V
